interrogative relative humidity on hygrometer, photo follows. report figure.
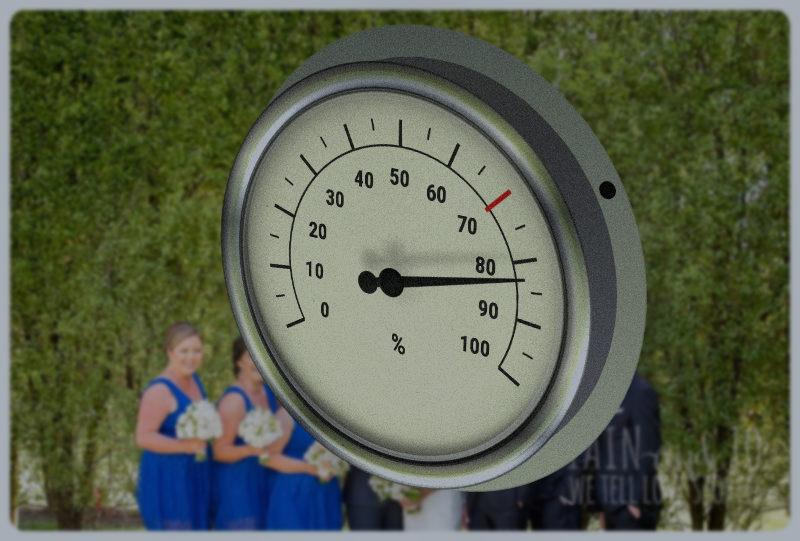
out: 82.5 %
